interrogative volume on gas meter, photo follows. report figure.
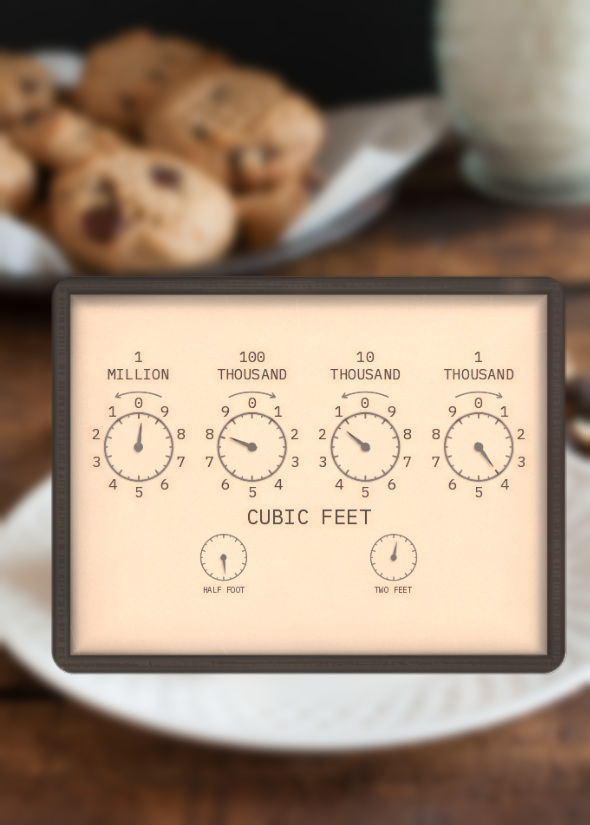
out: 981400 ft³
